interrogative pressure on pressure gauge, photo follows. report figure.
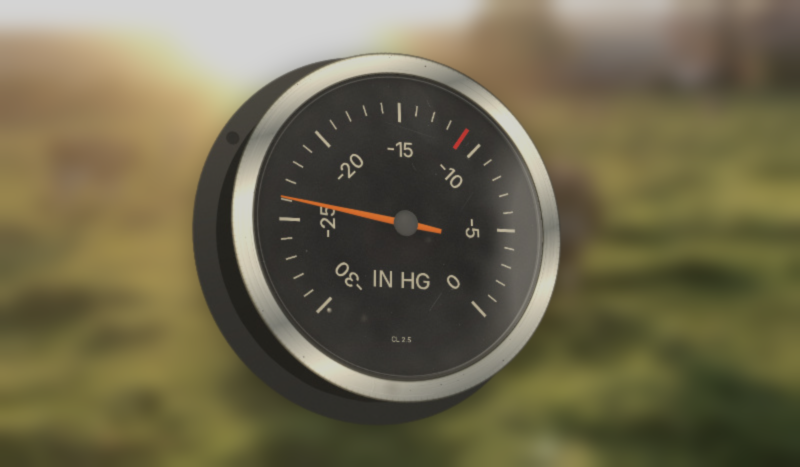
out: -24 inHg
